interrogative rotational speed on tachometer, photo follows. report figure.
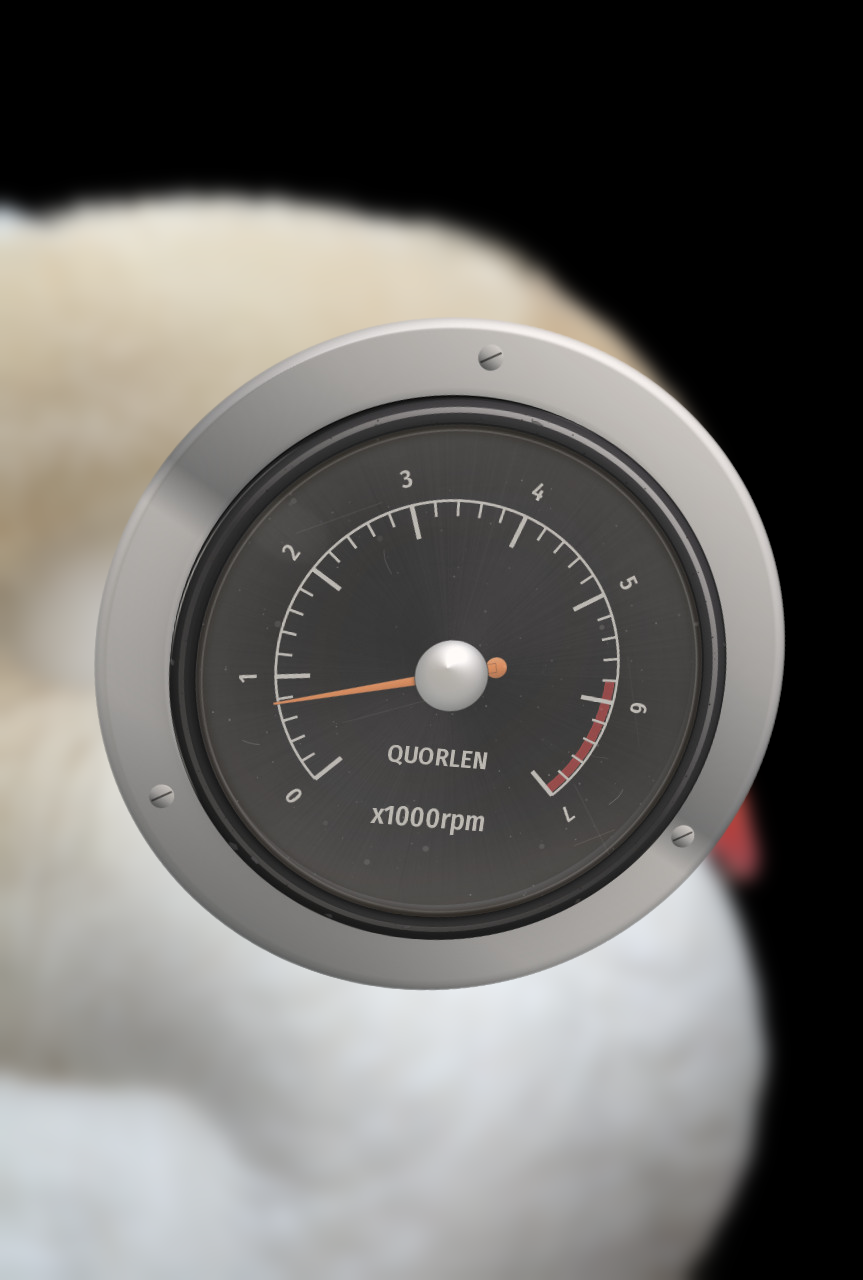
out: 800 rpm
